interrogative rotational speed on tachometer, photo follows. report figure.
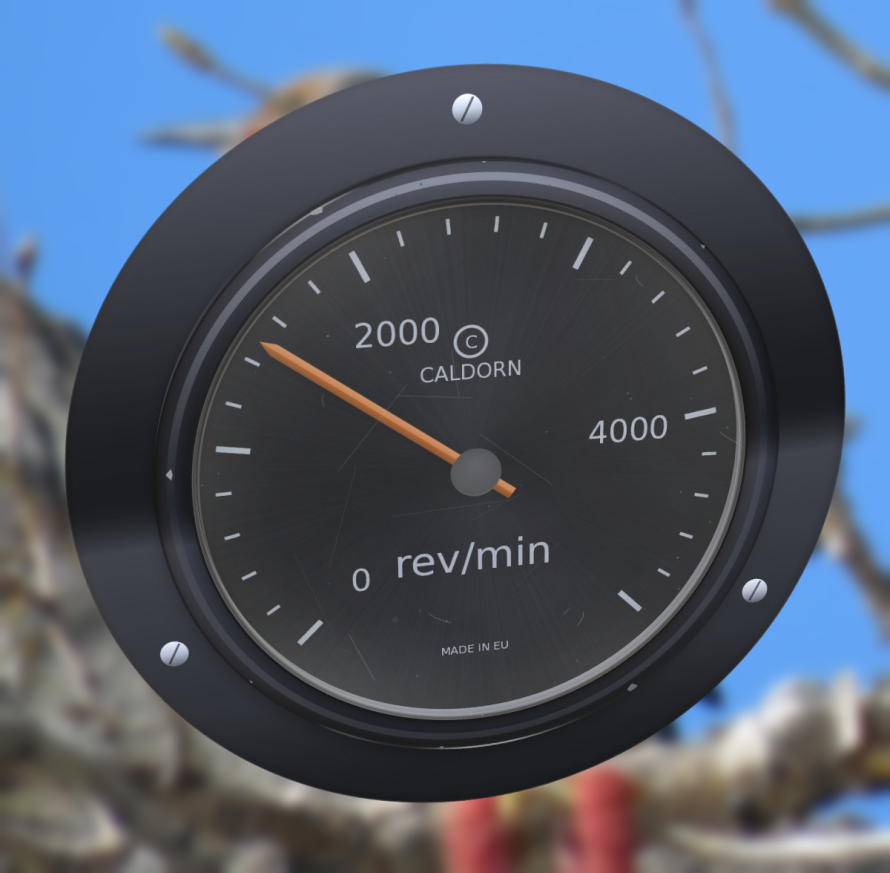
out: 1500 rpm
